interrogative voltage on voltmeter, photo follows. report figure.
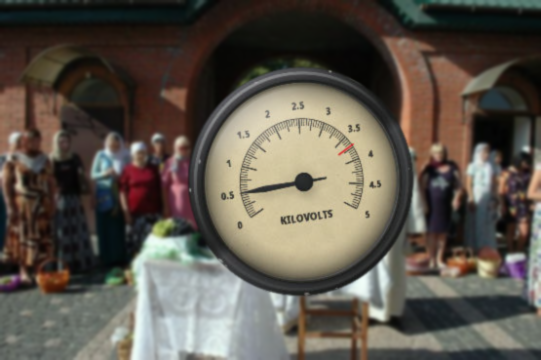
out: 0.5 kV
